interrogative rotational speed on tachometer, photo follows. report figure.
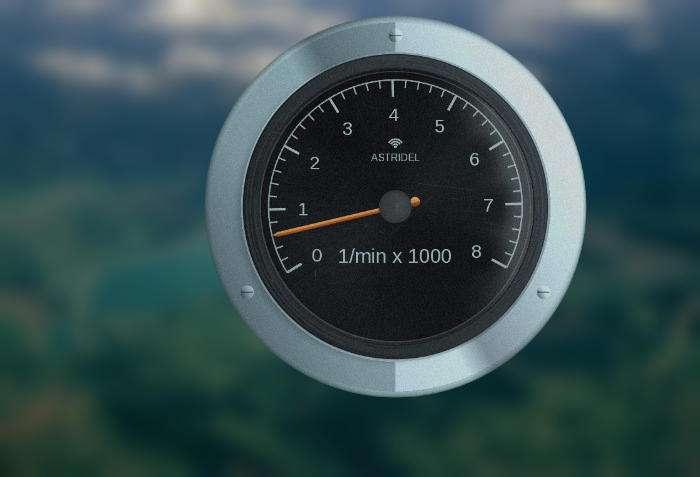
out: 600 rpm
